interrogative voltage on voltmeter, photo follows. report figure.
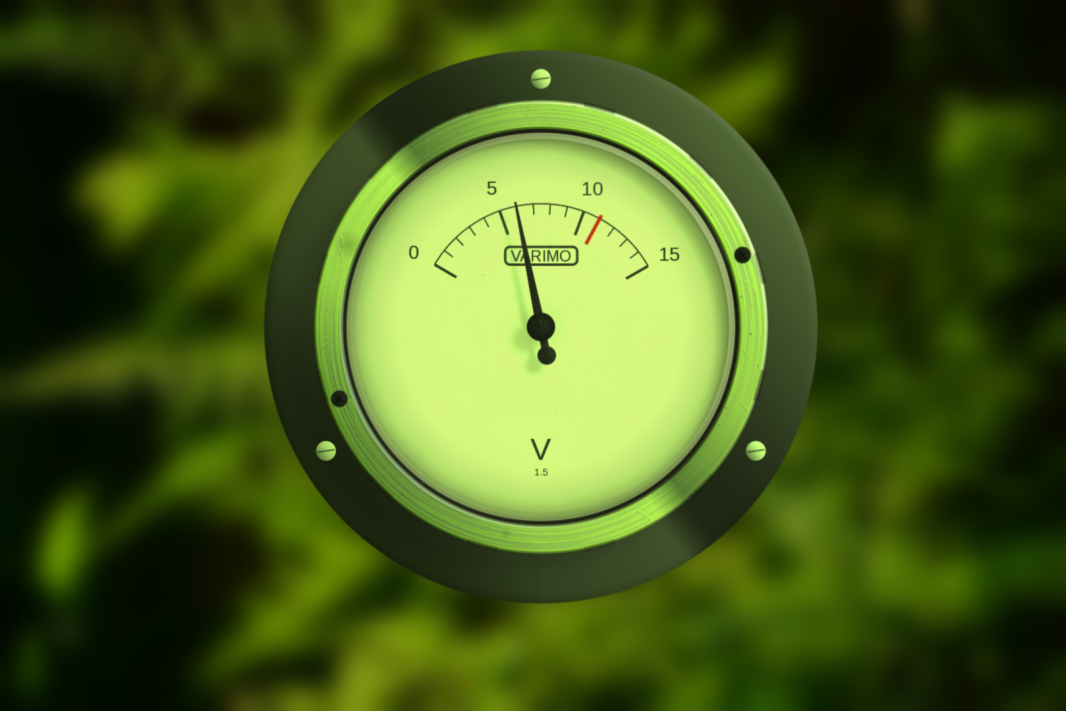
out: 6 V
